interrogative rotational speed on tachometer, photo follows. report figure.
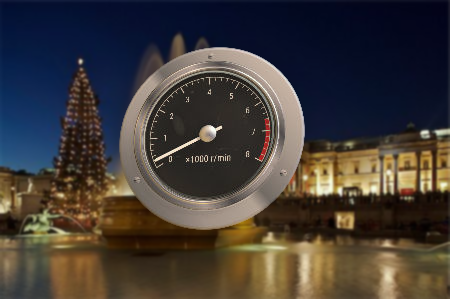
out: 200 rpm
